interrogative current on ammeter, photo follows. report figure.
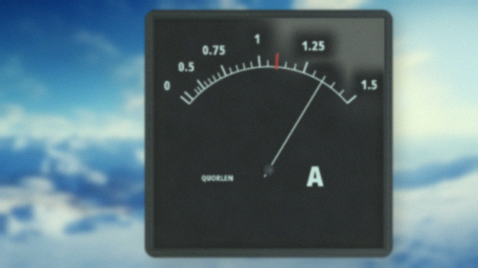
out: 1.35 A
